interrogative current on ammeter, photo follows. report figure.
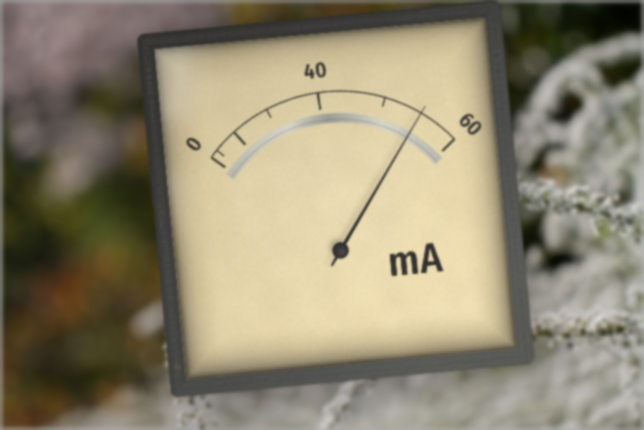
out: 55 mA
